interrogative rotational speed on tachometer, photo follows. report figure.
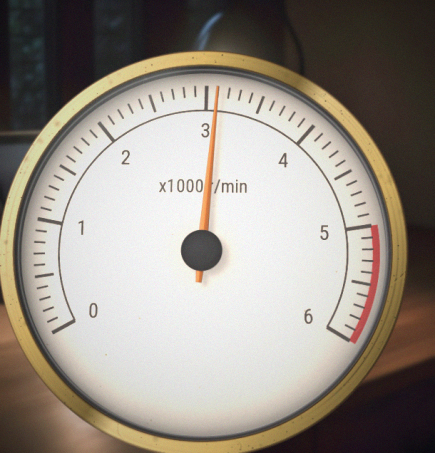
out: 3100 rpm
